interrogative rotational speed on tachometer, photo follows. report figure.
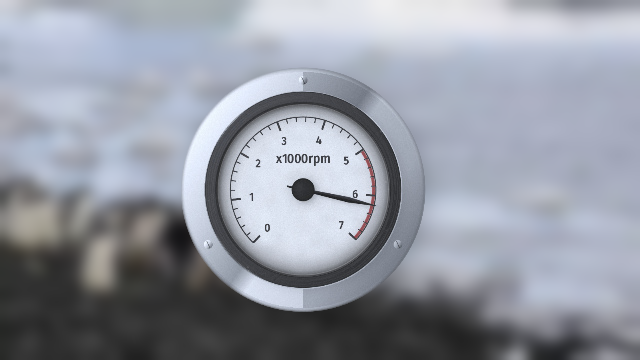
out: 6200 rpm
